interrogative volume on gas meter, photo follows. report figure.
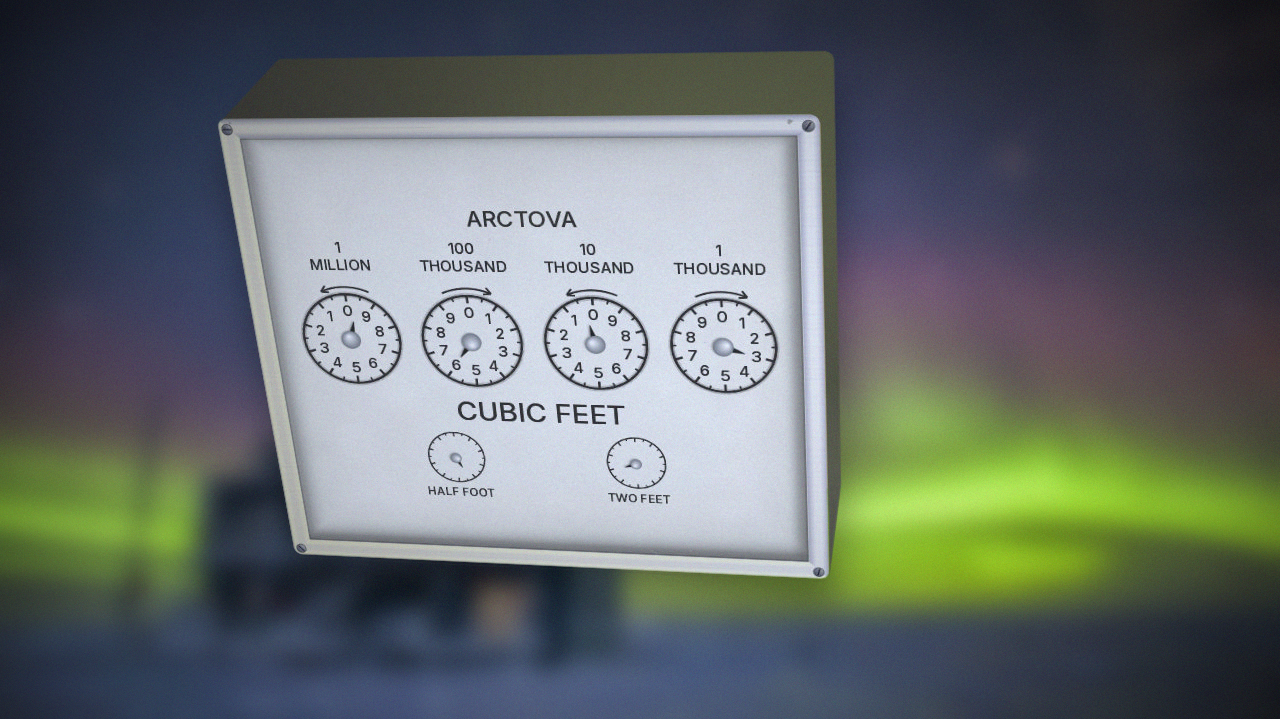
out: 960300 ft³
